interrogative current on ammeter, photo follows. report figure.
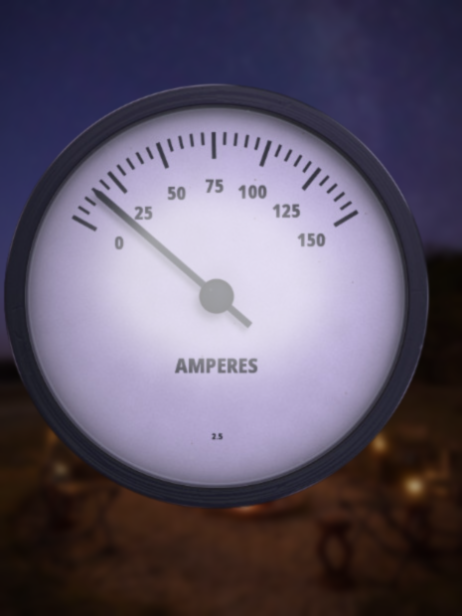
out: 15 A
